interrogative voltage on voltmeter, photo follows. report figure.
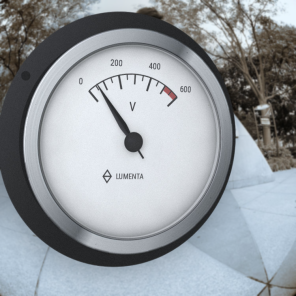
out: 50 V
